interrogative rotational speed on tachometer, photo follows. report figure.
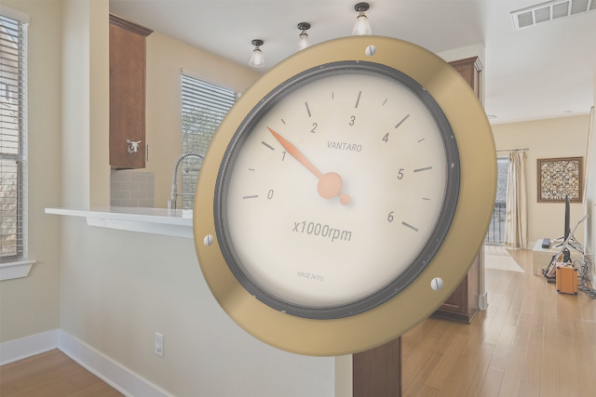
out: 1250 rpm
